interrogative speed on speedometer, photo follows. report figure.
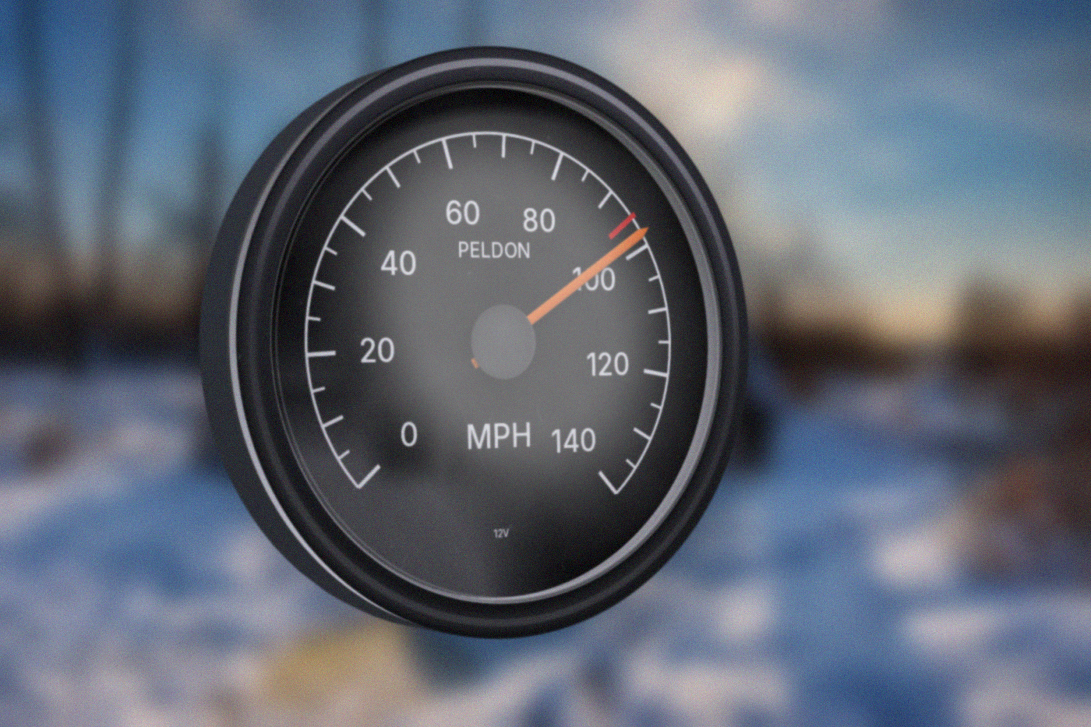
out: 97.5 mph
